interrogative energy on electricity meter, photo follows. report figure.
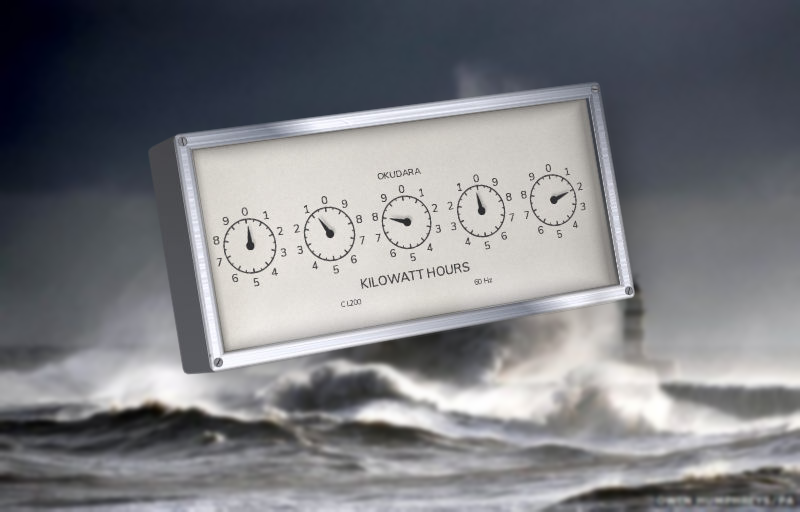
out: 802 kWh
